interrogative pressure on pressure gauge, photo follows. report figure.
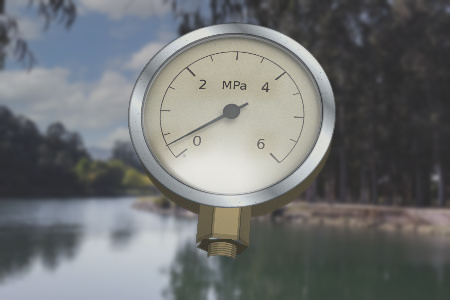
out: 0.25 MPa
